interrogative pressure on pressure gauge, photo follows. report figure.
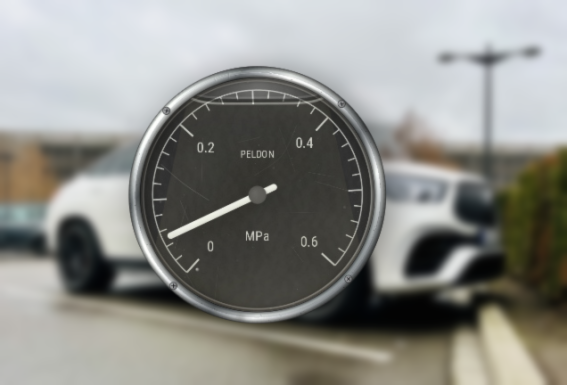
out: 0.05 MPa
